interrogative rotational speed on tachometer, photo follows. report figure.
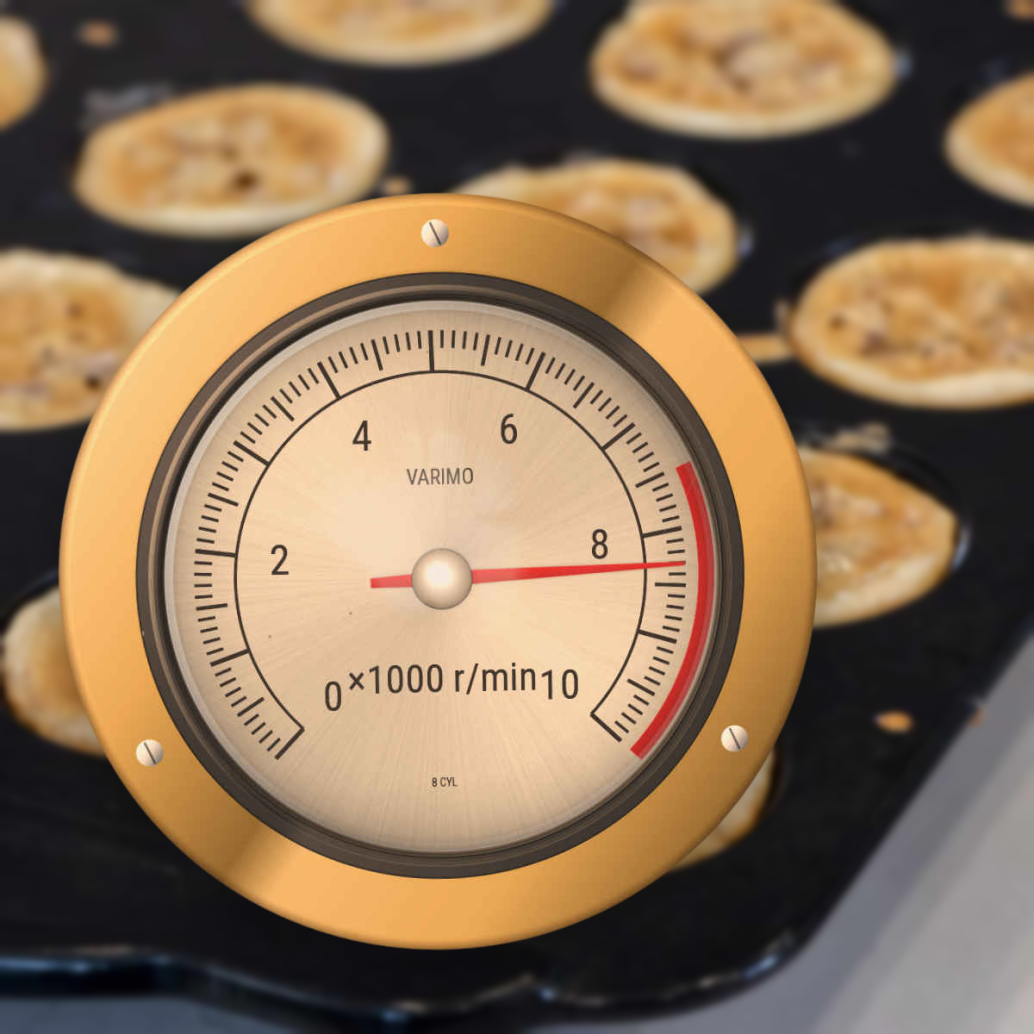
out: 8300 rpm
